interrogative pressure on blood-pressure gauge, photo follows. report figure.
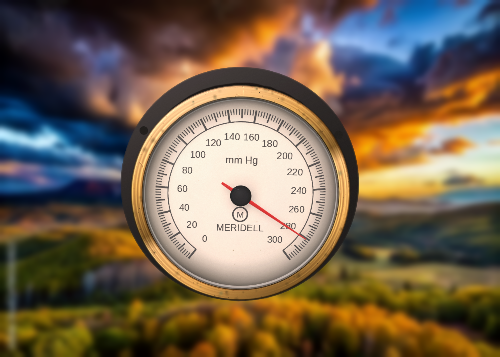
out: 280 mmHg
